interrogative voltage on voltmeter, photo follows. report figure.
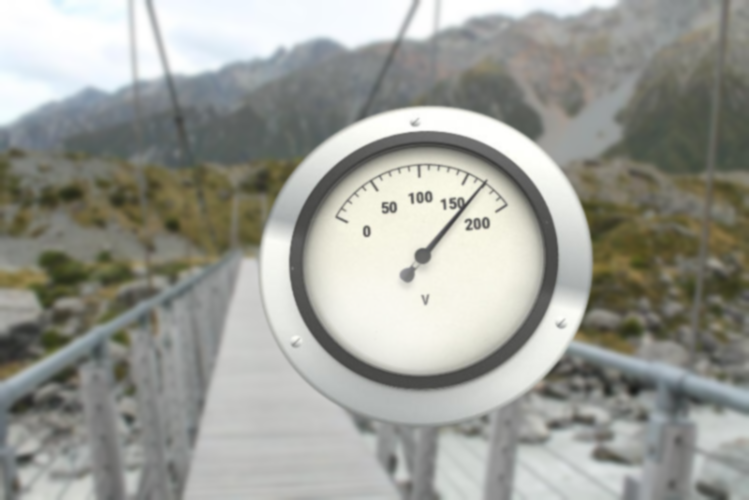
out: 170 V
